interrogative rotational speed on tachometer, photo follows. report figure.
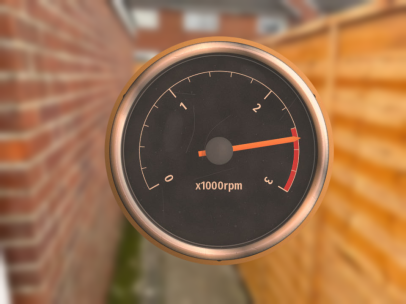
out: 2500 rpm
